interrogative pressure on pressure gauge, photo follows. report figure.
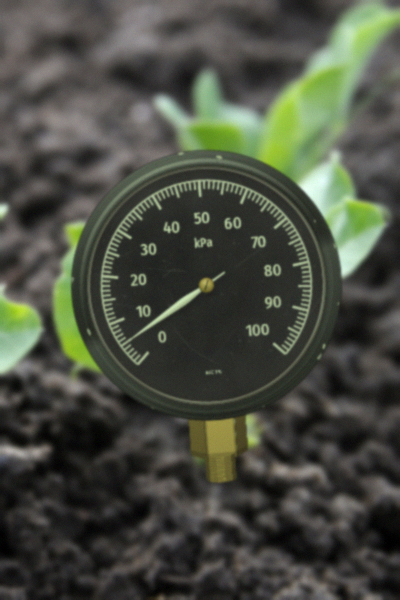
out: 5 kPa
